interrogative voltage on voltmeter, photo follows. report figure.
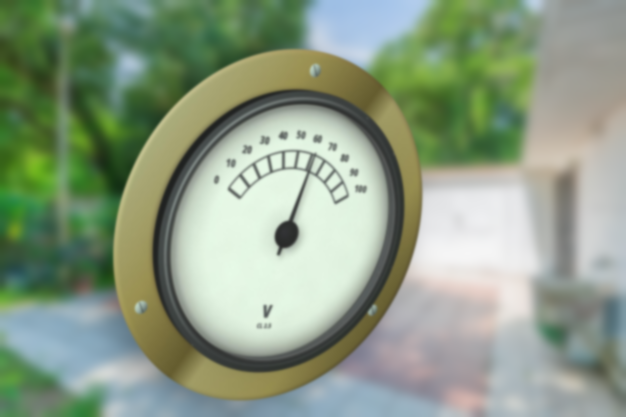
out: 60 V
